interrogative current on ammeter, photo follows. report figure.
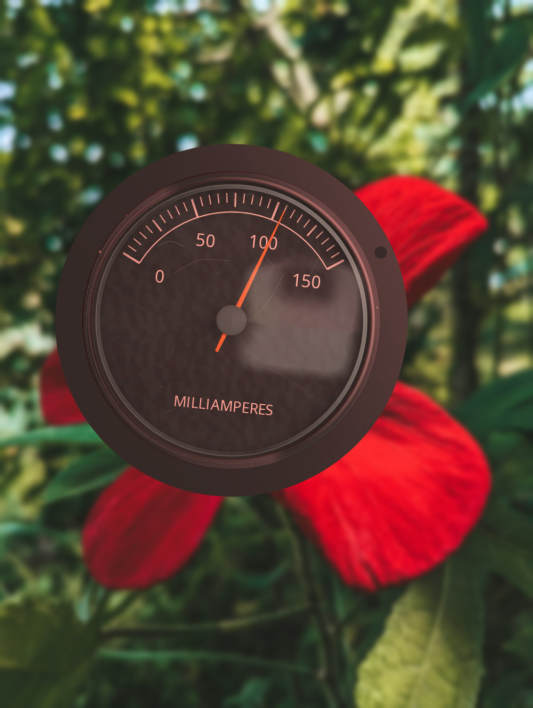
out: 105 mA
